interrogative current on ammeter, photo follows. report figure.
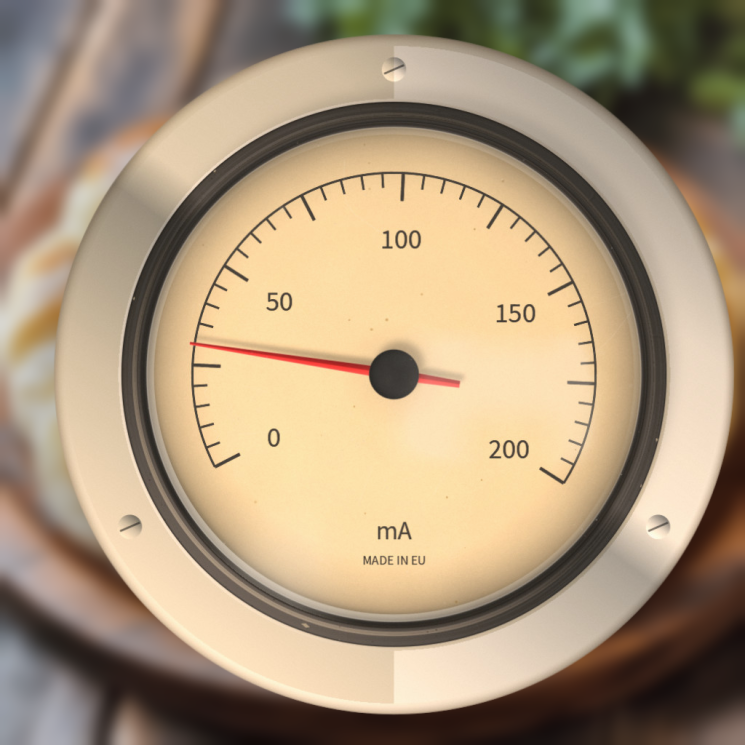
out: 30 mA
